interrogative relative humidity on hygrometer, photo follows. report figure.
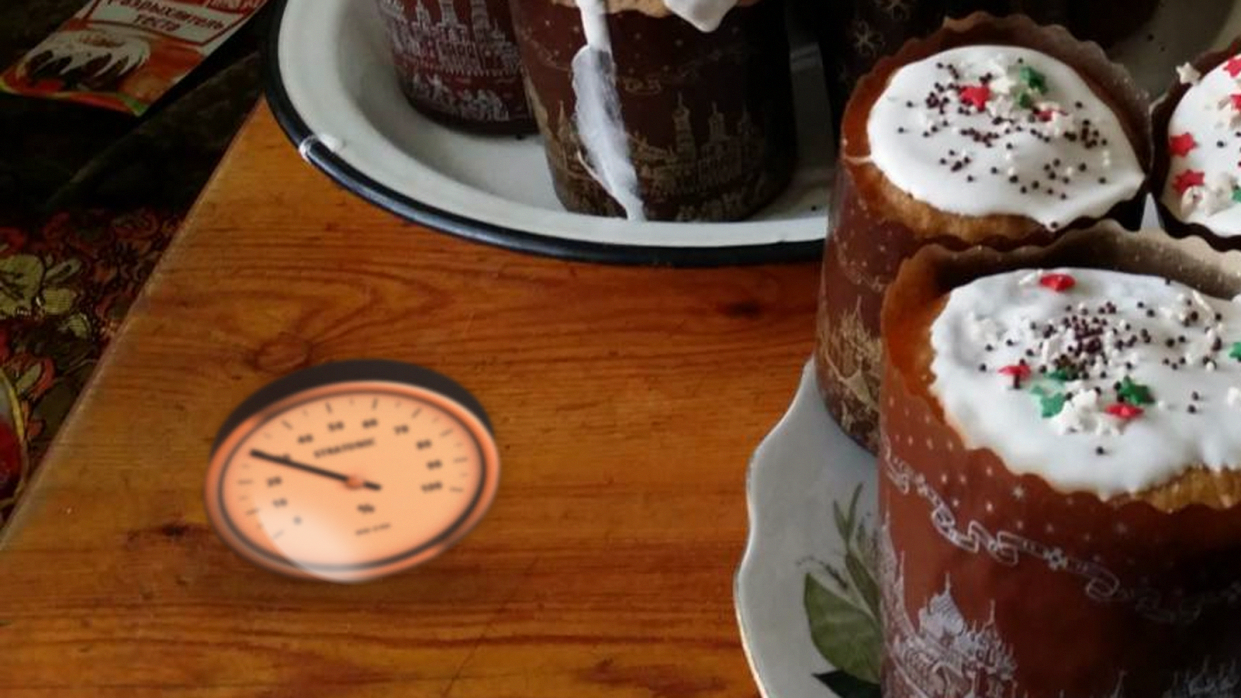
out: 30 %
